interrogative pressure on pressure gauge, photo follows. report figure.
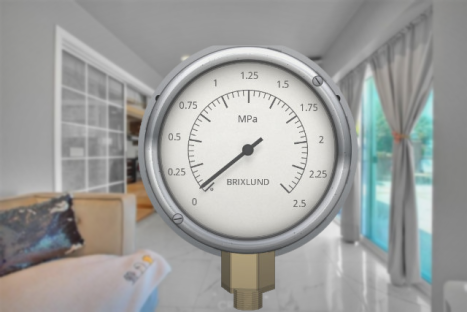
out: 0.05 MPa
